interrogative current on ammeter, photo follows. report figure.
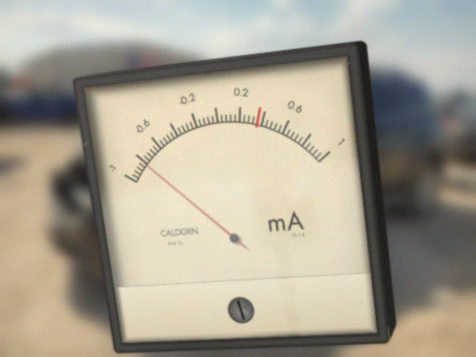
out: -0.8 mA
